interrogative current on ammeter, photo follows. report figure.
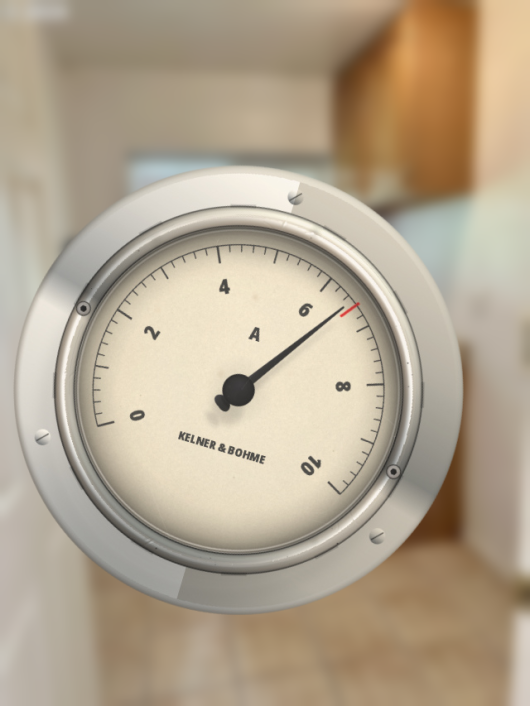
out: 6.5 A
